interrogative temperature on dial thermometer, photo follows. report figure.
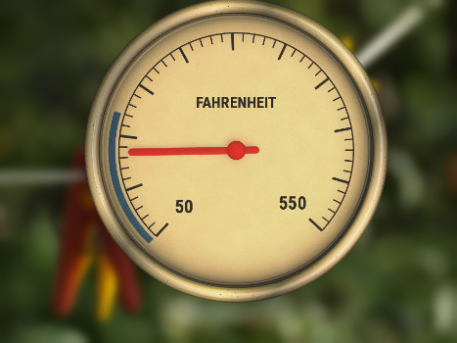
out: 135 °F
